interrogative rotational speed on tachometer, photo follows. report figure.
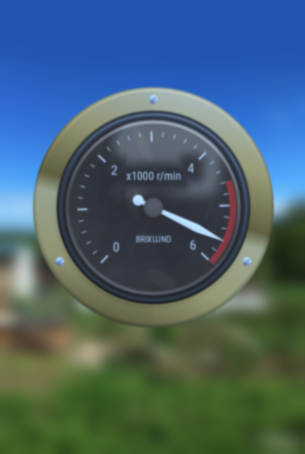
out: 5600 rpm
